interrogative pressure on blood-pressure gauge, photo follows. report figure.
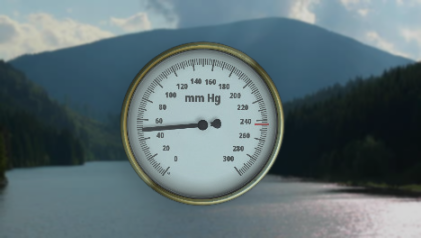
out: 50 mmHg
